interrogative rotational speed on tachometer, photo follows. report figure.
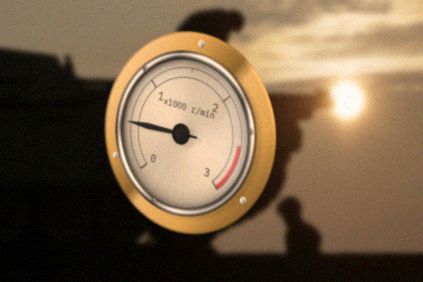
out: 500 rpm
